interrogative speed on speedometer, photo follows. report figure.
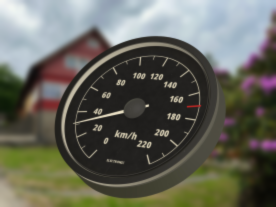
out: 30 km/h
